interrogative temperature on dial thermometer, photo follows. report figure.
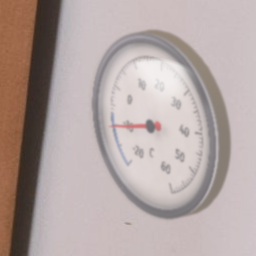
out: -10 °C
